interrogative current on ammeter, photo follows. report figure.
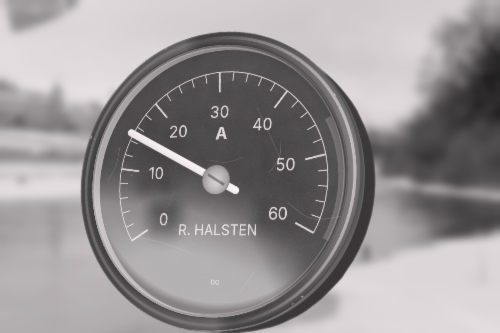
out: 15 A
